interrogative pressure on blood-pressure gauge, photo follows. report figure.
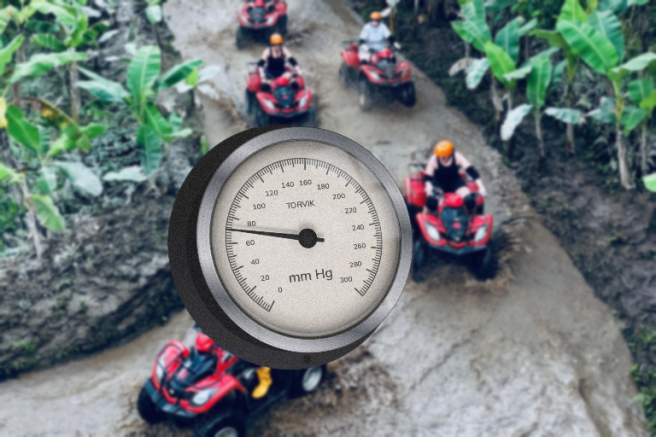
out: 70 mmHg
